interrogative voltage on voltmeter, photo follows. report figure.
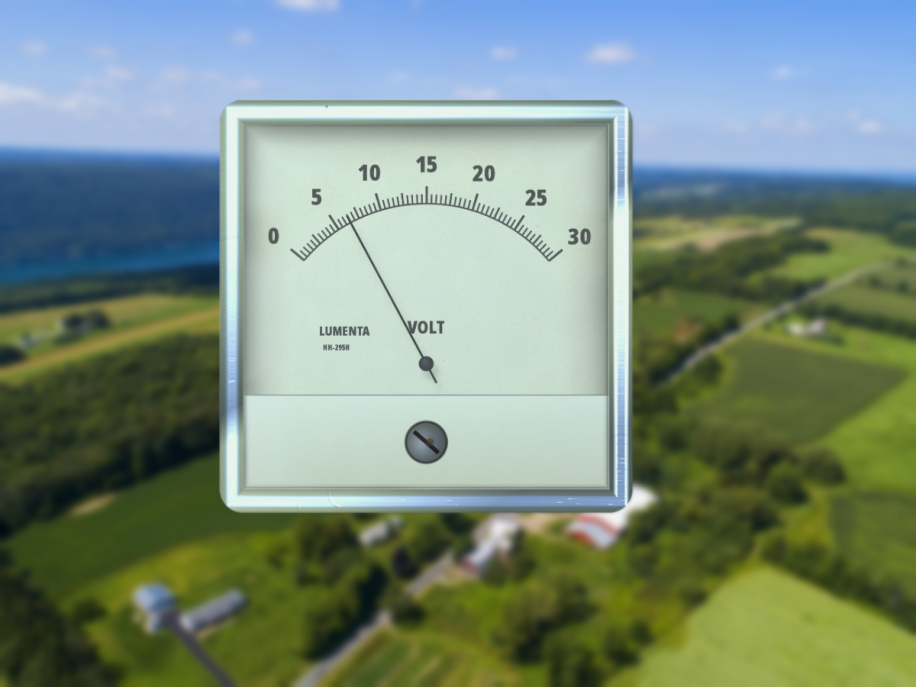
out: 6.5 V
